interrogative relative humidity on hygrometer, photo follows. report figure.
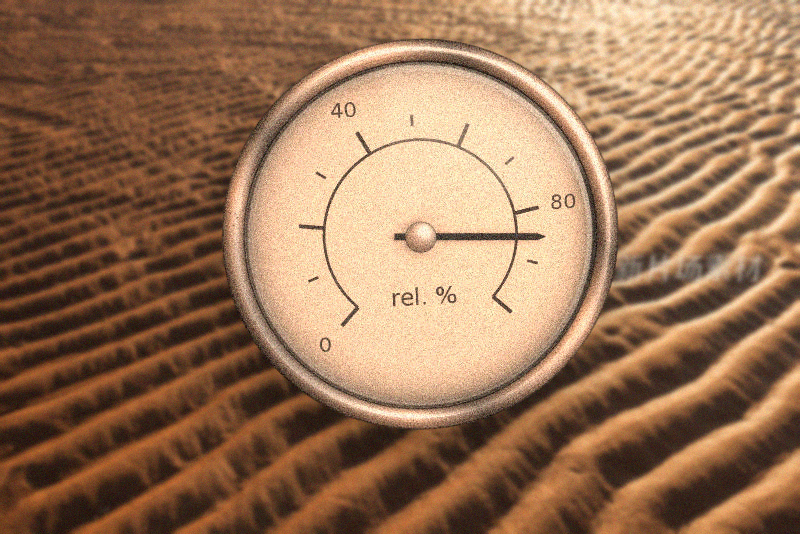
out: 85 %
